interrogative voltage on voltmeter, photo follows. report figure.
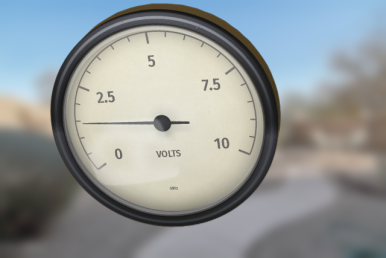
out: 1.5 V
